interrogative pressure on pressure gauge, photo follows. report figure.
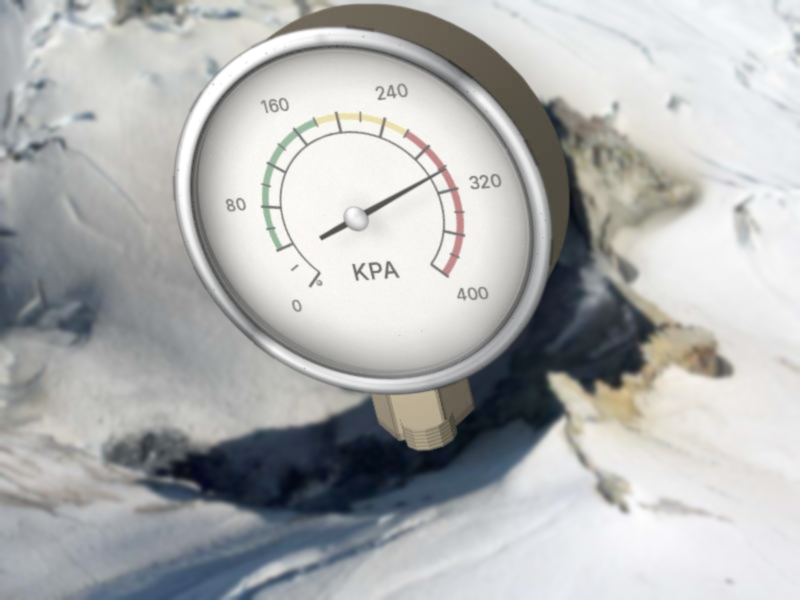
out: 300 kPa
